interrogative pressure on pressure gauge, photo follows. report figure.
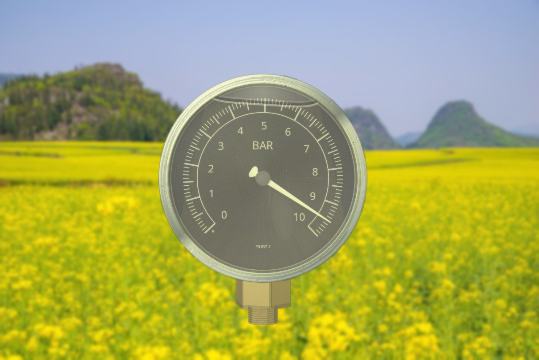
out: 9.5 bar
